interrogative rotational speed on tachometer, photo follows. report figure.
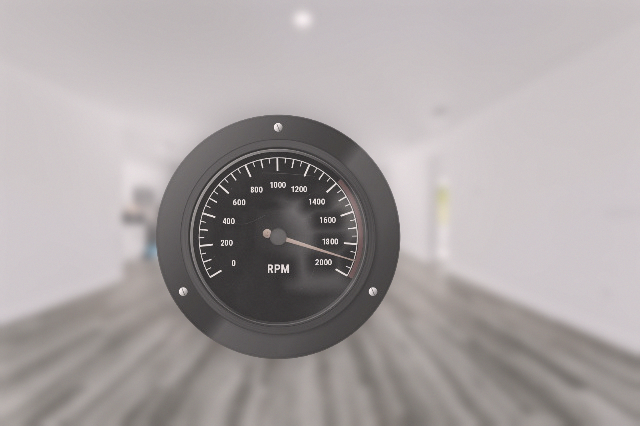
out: 1900 rpm
